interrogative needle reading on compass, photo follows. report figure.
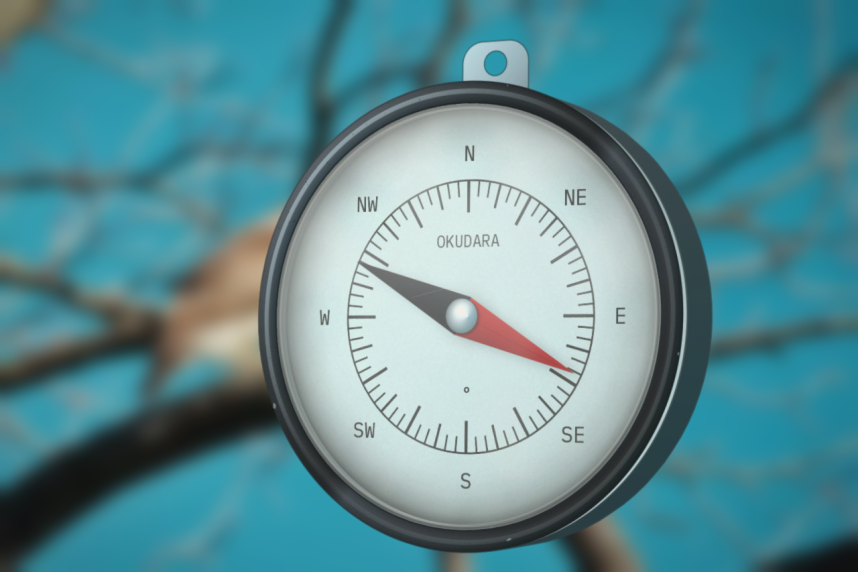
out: 115 °
